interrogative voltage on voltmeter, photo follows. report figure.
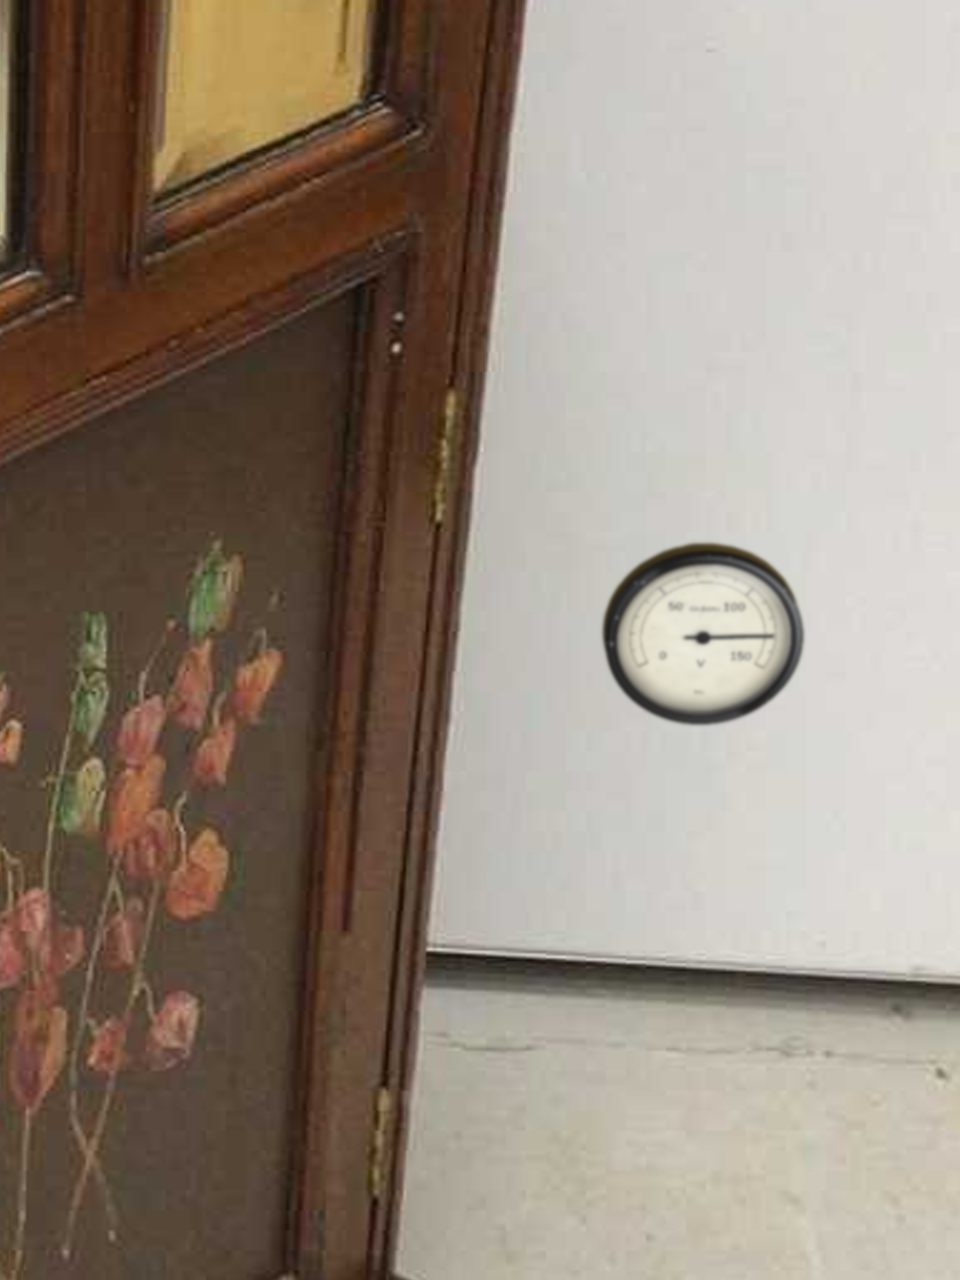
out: 130 V
